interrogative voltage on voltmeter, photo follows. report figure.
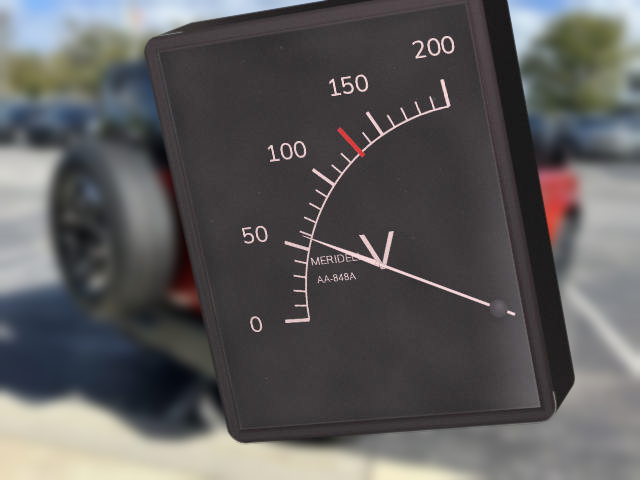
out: 60 V
